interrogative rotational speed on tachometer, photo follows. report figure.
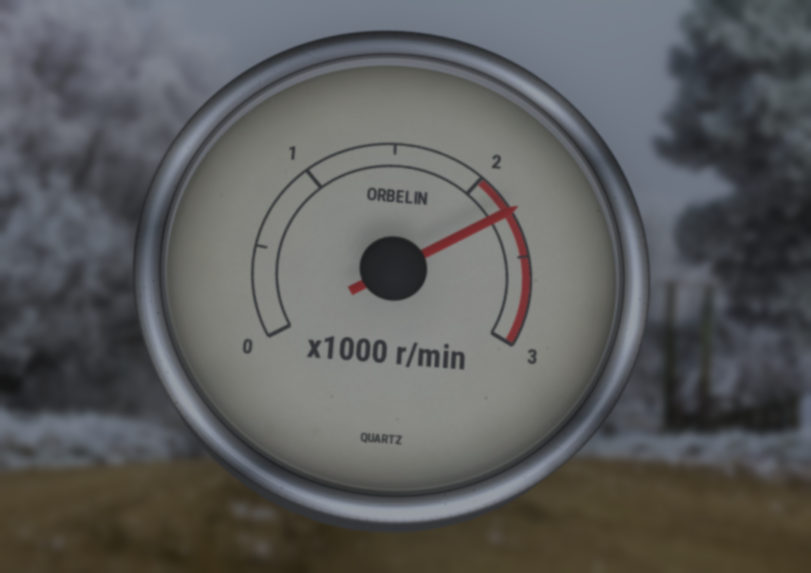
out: 2250 rpm
